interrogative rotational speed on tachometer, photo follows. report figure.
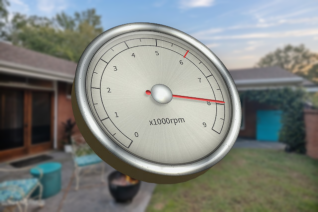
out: 8000 rpm
